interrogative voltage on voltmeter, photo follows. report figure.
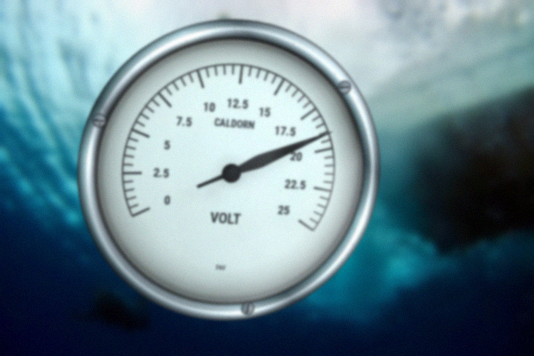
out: 19 V
